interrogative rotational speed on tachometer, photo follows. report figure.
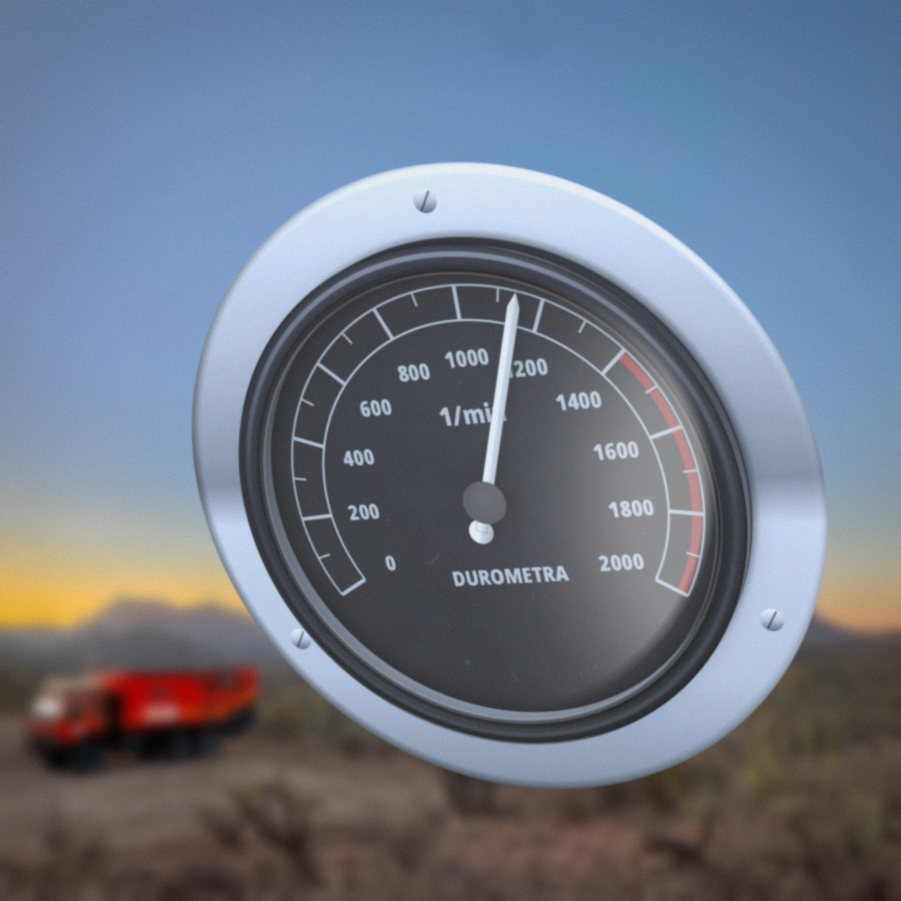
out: 1150 rpm
